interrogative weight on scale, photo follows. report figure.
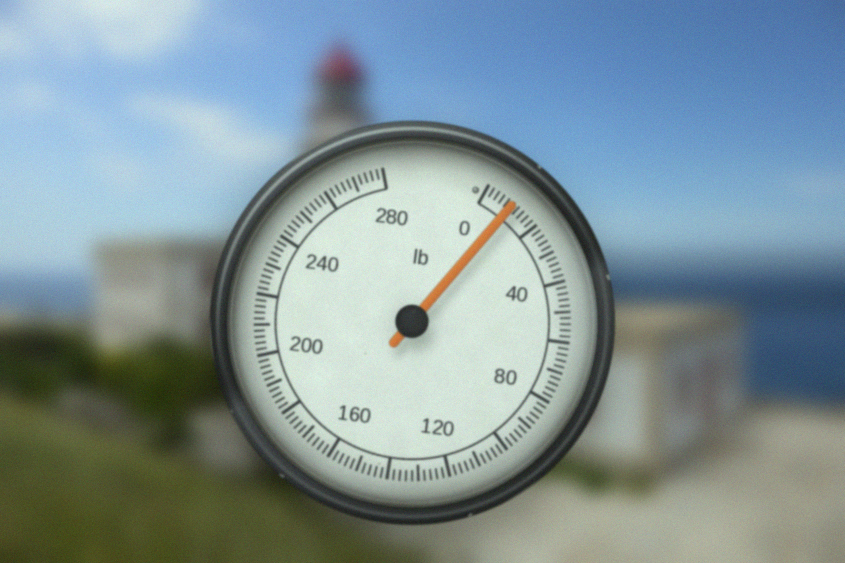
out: 10 lb
